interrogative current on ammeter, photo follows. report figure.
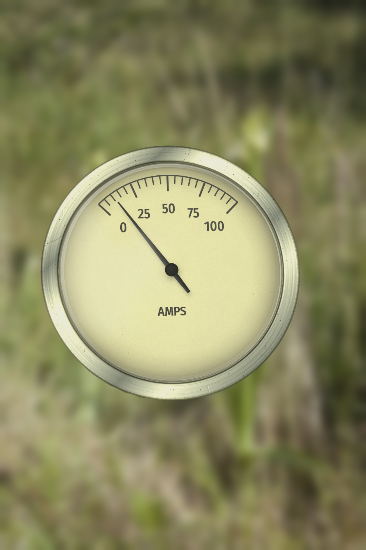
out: 10 A
